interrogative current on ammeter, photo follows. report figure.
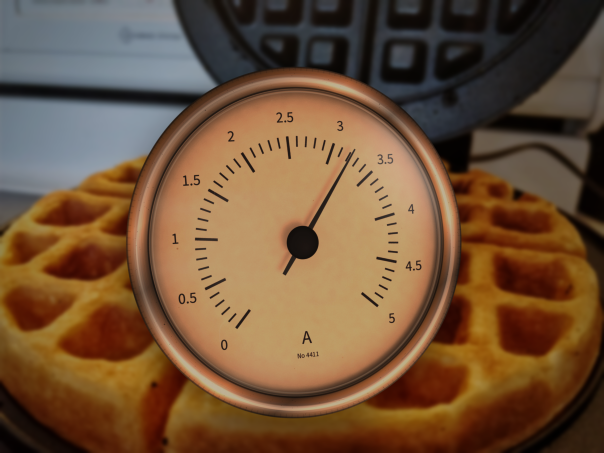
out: 3.2 A
